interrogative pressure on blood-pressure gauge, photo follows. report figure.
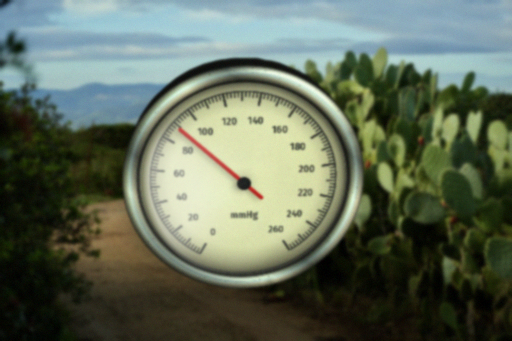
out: 90 mmHg
